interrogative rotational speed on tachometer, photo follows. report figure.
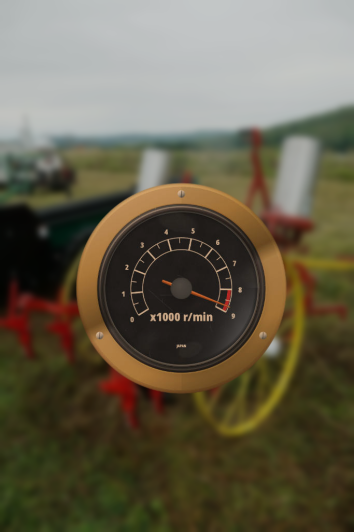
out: 8750 rpm
